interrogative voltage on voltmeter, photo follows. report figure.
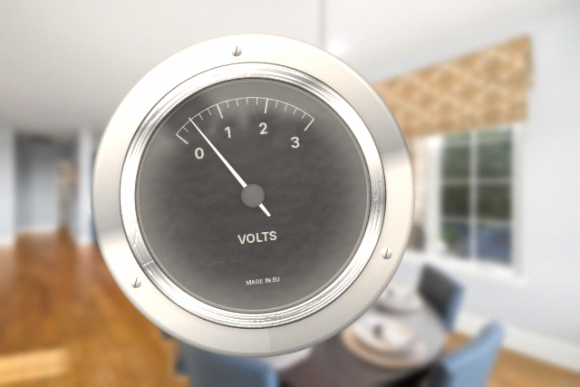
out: 0.4 V
